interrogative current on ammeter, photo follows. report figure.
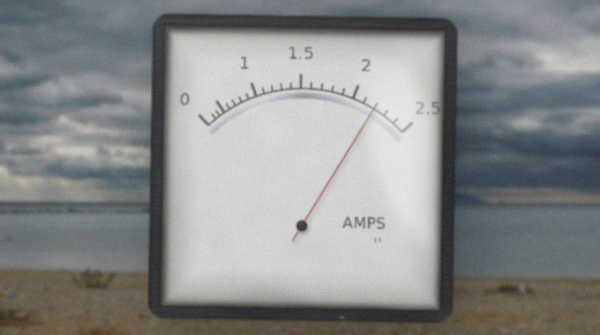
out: 2.2 A
